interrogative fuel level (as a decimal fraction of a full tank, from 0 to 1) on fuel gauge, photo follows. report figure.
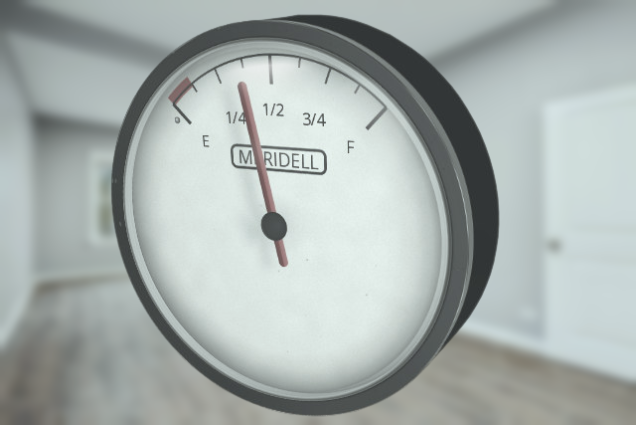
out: 0.375
